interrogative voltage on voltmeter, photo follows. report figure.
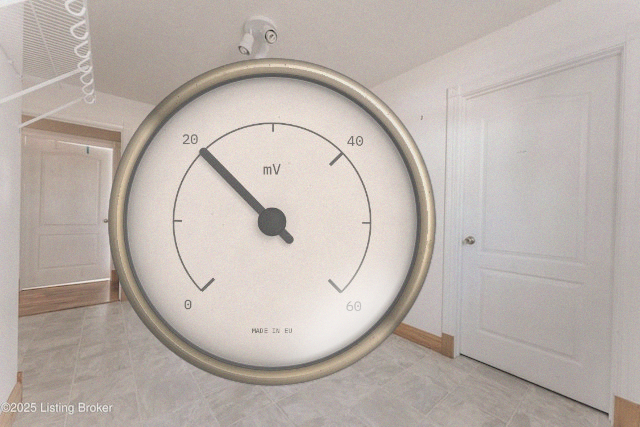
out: 20 mV
